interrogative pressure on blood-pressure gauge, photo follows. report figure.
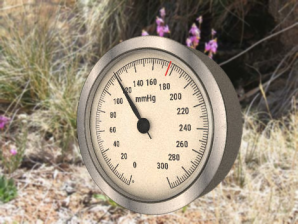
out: 120 mmHg
